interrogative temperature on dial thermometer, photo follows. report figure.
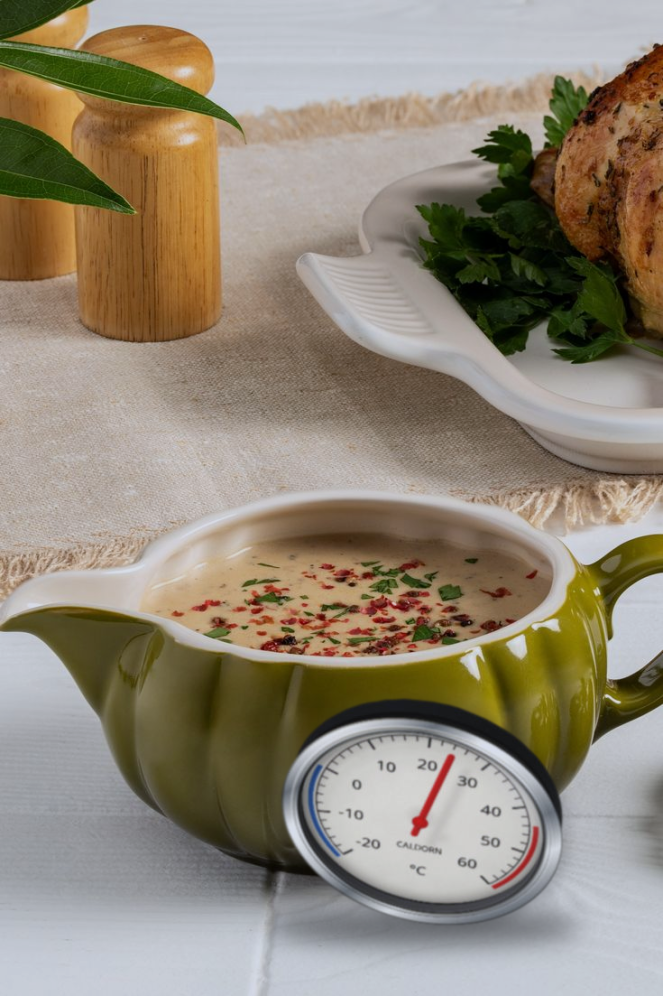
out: 24 °C
